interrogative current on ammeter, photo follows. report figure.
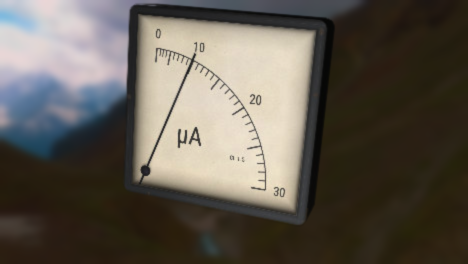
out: 10 µA
